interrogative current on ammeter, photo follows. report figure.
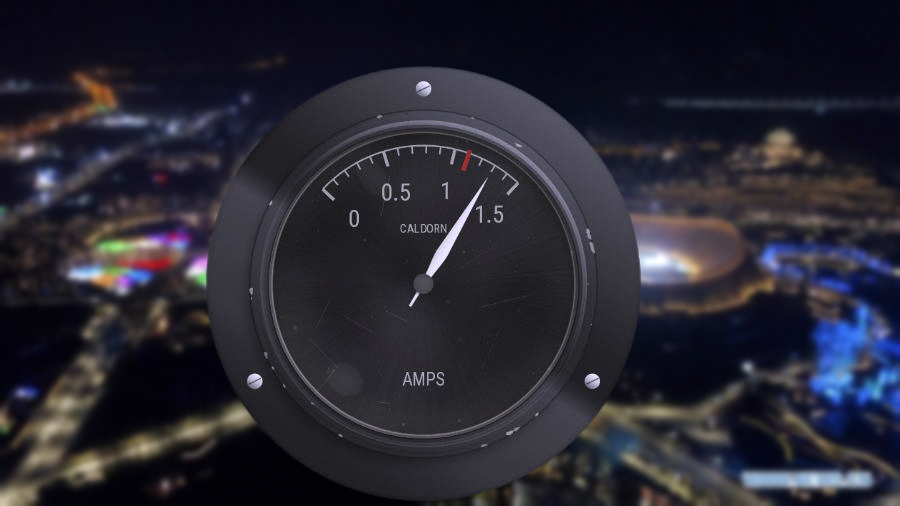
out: 1.3 A
